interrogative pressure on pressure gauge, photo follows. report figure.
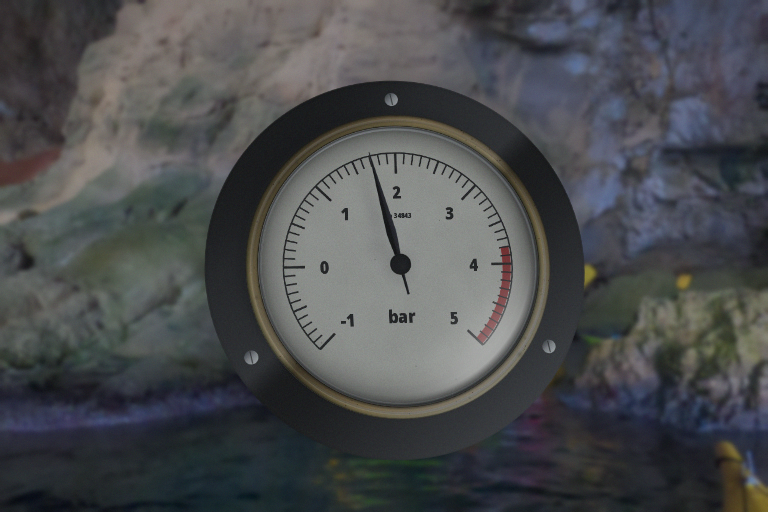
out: 1.7 bar
